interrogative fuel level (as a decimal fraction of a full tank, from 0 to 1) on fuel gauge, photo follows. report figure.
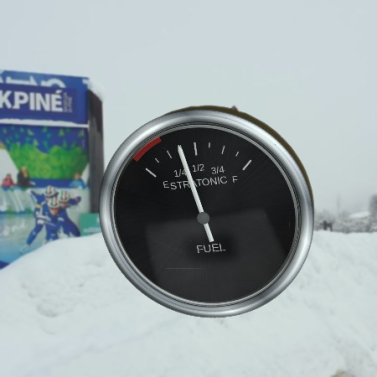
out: 0.375
